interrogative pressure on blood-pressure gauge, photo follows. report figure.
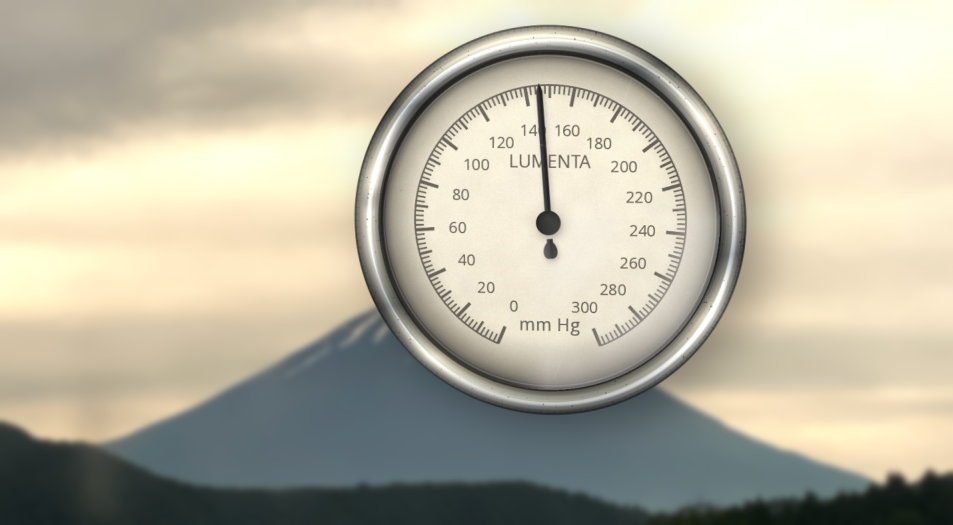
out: 146 mmHg
